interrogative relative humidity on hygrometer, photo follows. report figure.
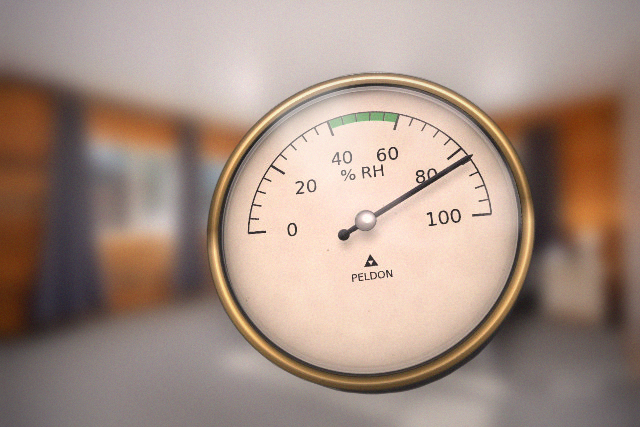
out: 84 %
